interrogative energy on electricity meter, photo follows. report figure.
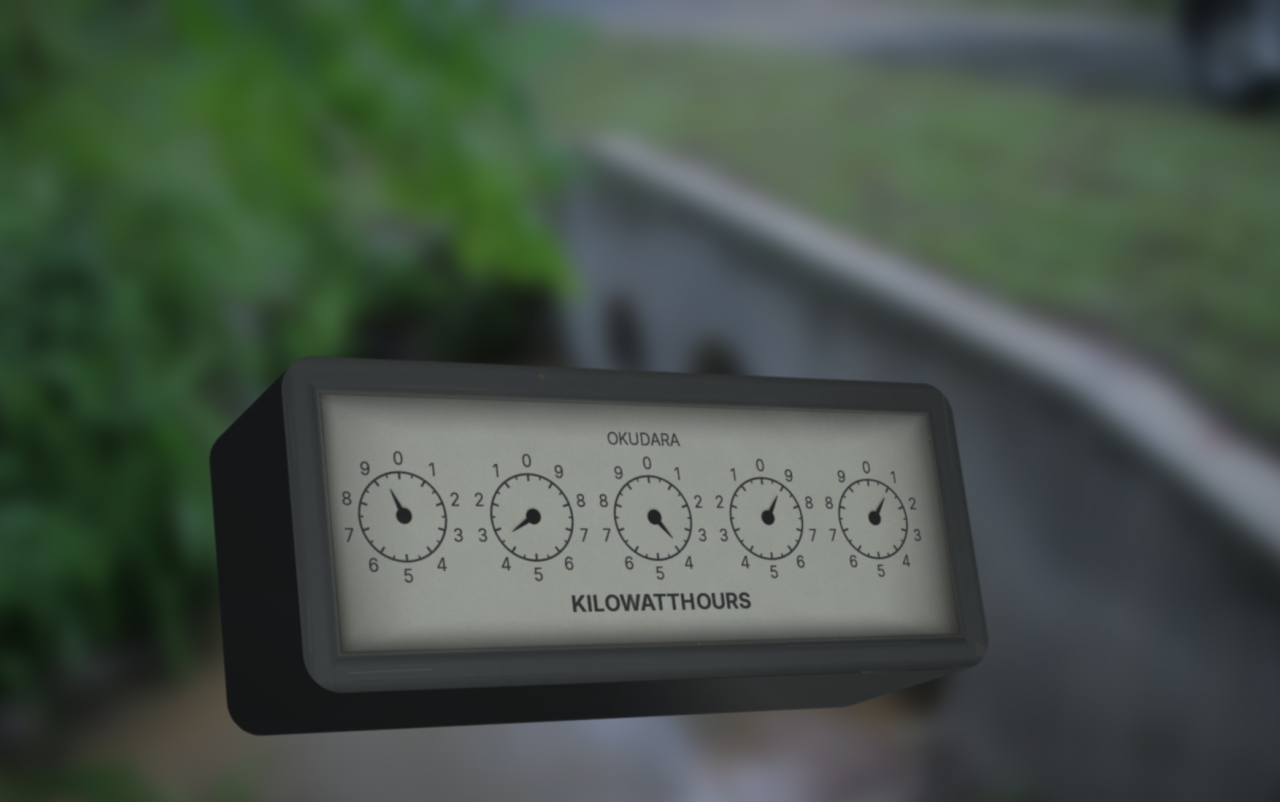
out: 93391 kWh
